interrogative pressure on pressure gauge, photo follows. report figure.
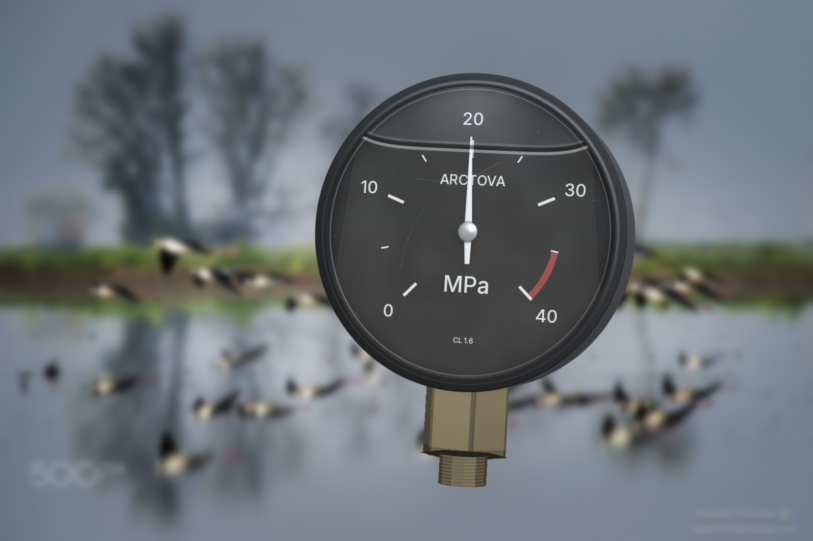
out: 20 MPa
